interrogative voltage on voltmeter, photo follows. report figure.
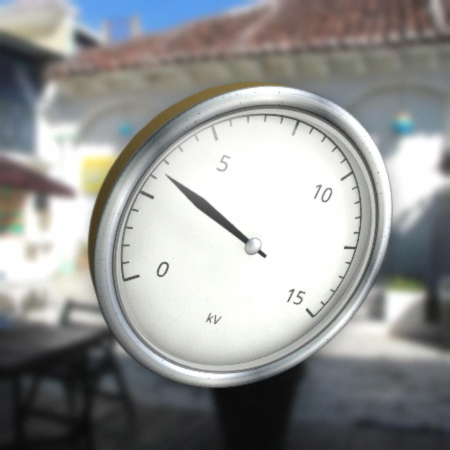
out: 3.25 kV
